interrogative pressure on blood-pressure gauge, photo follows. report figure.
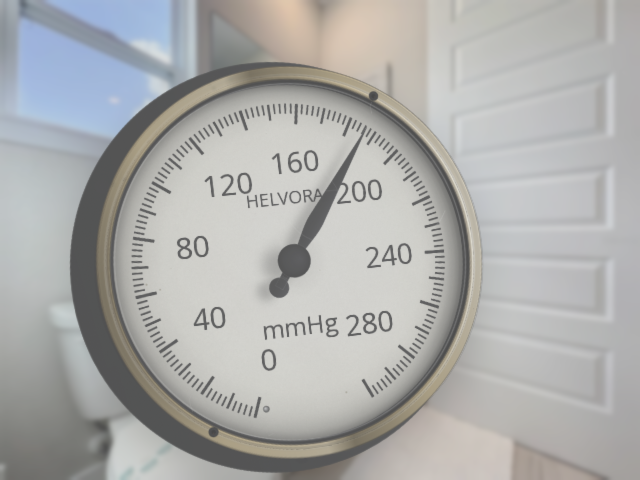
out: 186 mmHg
